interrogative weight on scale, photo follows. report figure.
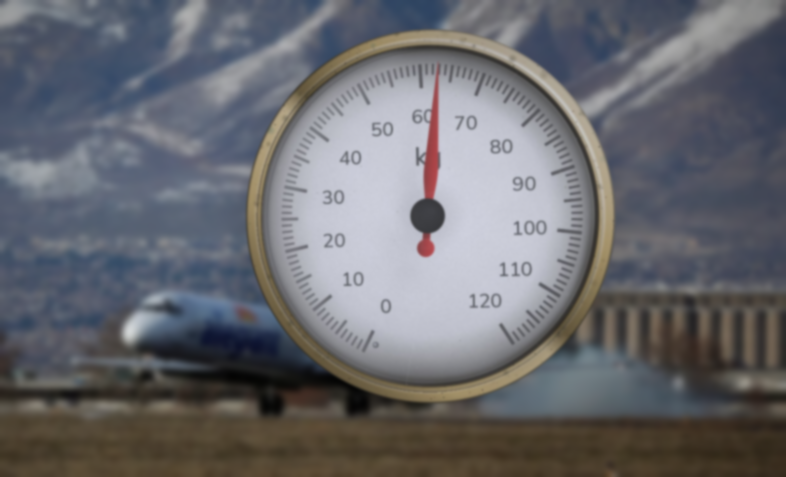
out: 63 kg
